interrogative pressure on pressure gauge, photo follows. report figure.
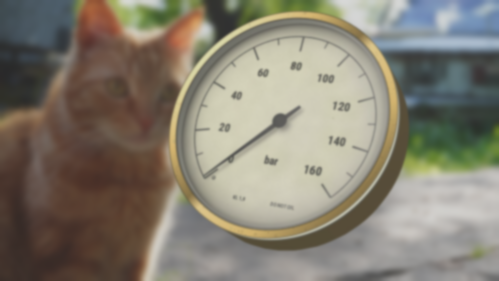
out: 0 bar
